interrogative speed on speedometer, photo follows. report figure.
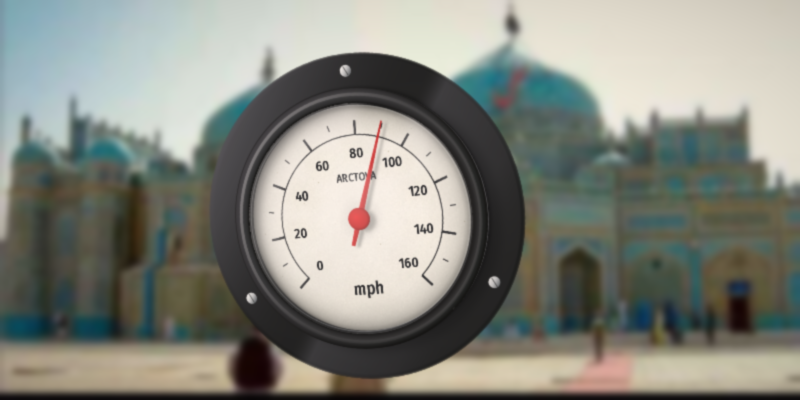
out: 90 mph
